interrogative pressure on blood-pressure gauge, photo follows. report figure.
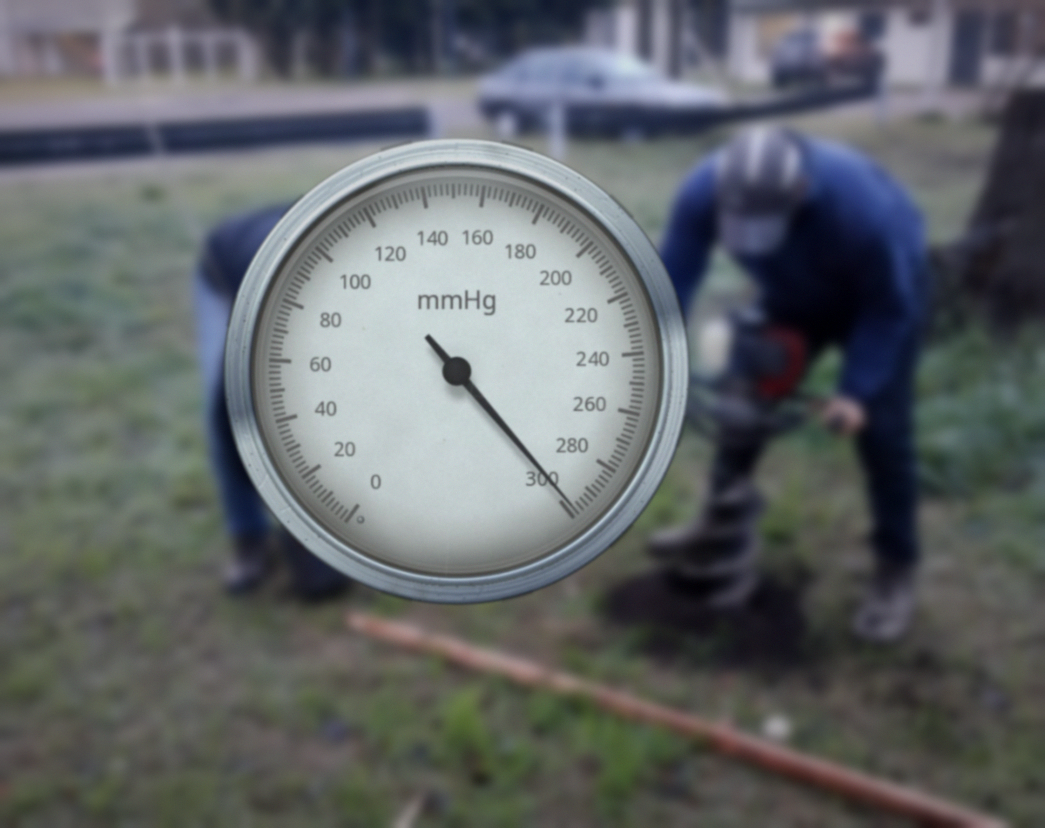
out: 298 mmHg
